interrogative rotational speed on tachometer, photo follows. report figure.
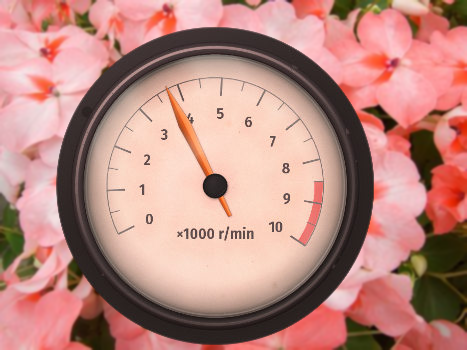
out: 3750 rpm
